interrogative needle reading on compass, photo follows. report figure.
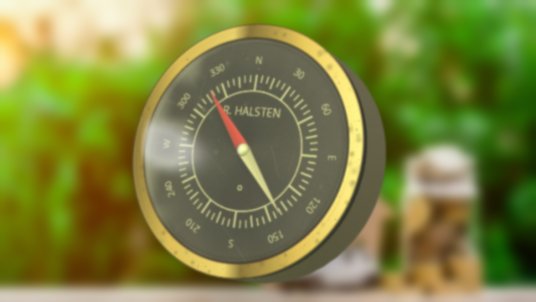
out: 320 °
